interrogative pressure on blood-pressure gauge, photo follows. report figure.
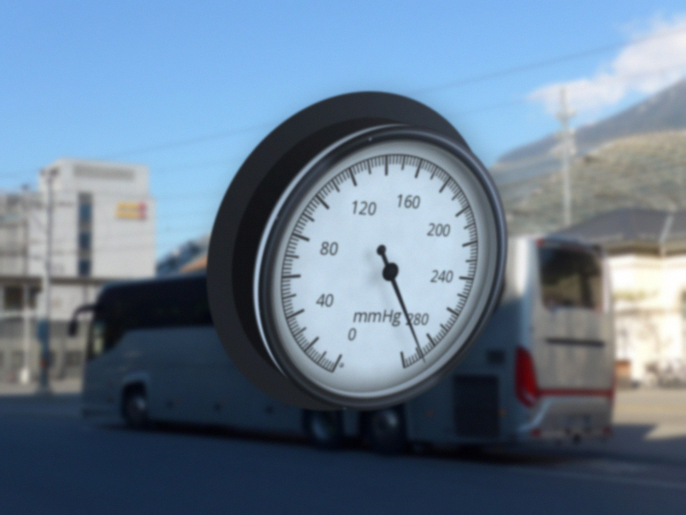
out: 290 mmHg
